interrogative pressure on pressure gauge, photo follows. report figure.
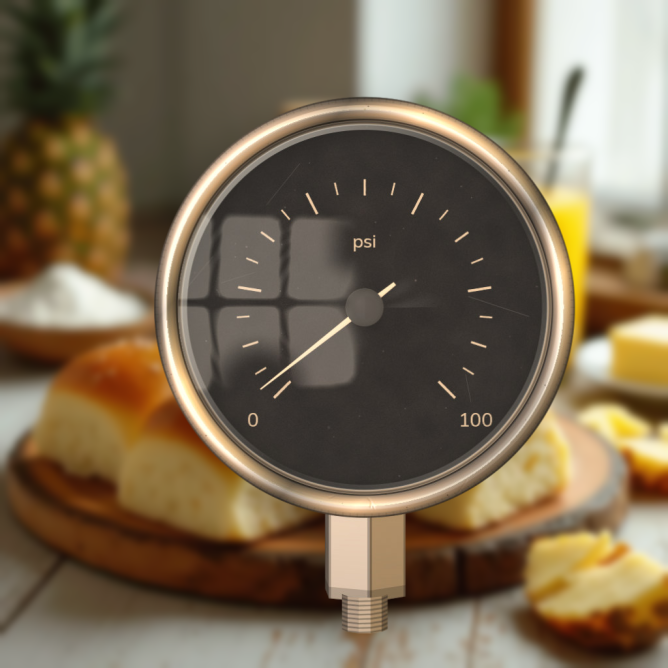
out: 2.5 psi
